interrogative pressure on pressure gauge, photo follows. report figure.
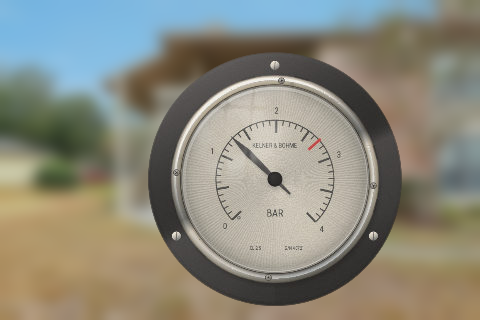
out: 1.3 bar
